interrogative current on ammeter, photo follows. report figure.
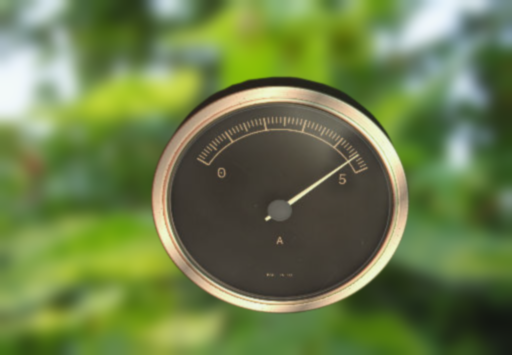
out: 4.5 A
